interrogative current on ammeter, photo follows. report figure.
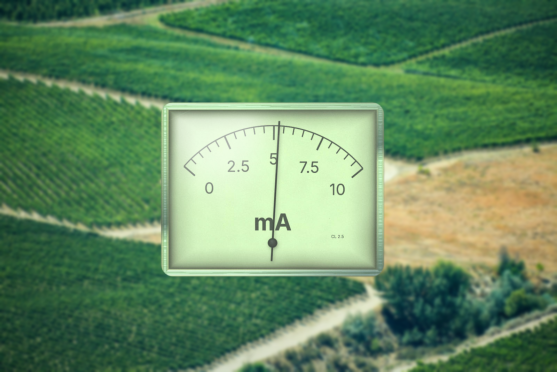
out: 5.25 mA
